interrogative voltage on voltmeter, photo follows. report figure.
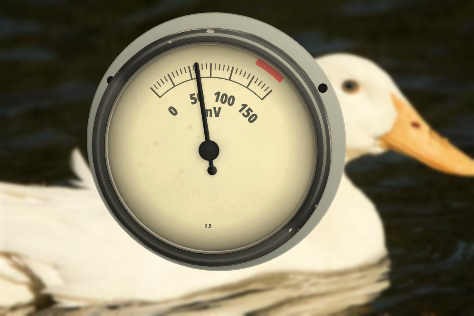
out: 60 mV
